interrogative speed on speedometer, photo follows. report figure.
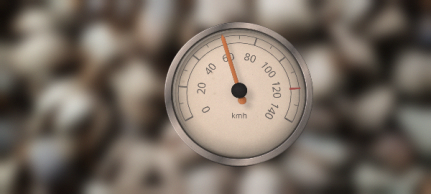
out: 60 km/h
